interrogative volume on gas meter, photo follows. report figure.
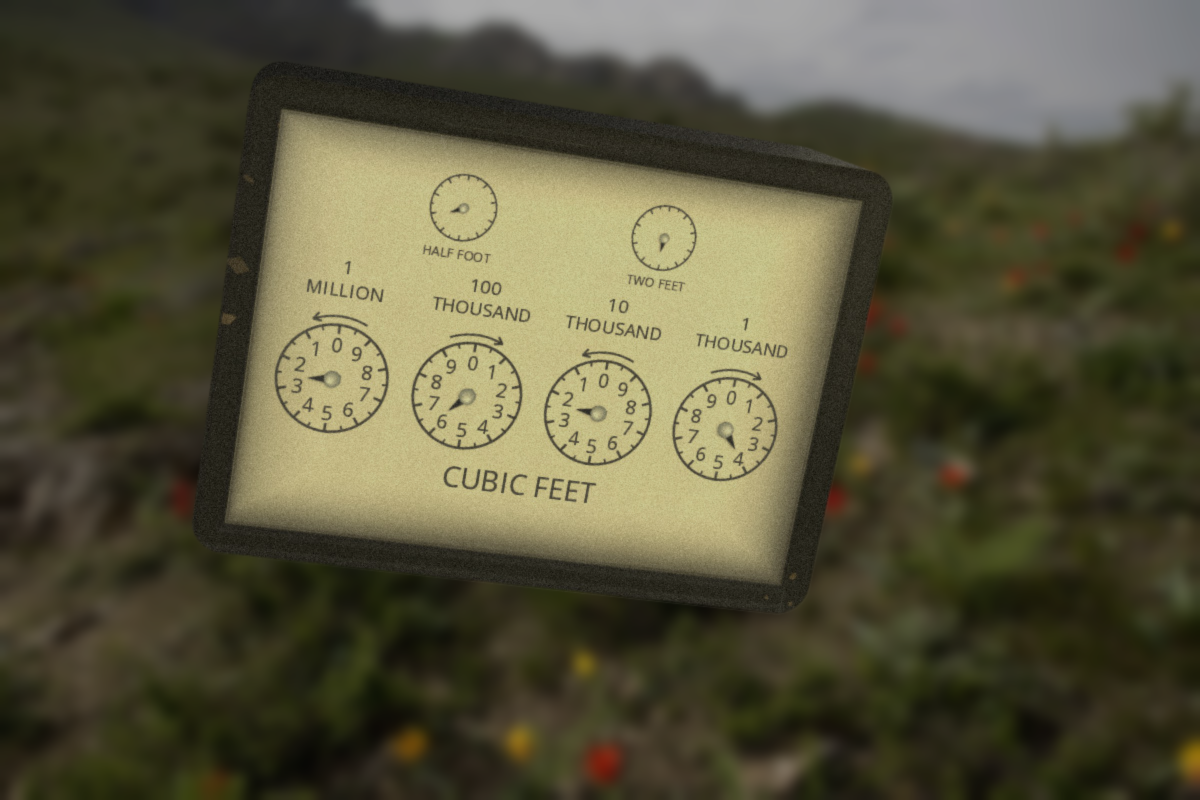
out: 262400 ft³
